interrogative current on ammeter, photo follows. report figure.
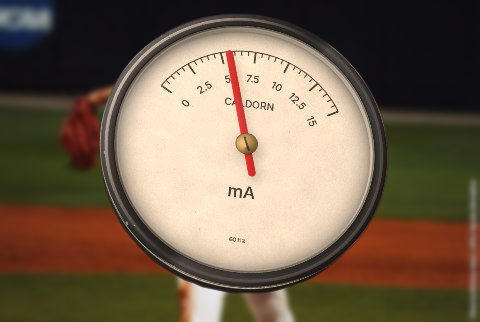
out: 5.5 mA
